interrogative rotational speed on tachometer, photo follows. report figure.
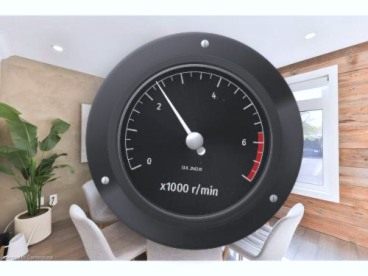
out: 2375 rpm
